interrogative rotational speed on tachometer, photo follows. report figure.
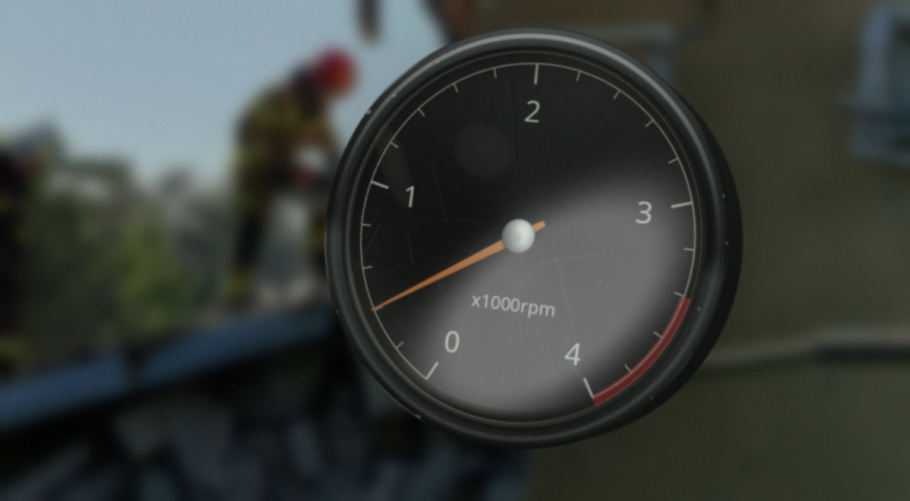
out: 400 rpm
